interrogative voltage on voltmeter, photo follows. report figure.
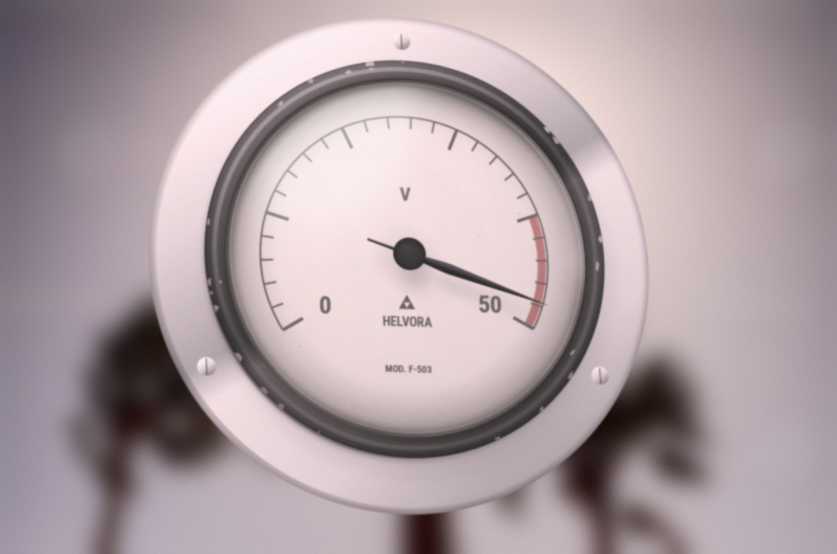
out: 48 V
